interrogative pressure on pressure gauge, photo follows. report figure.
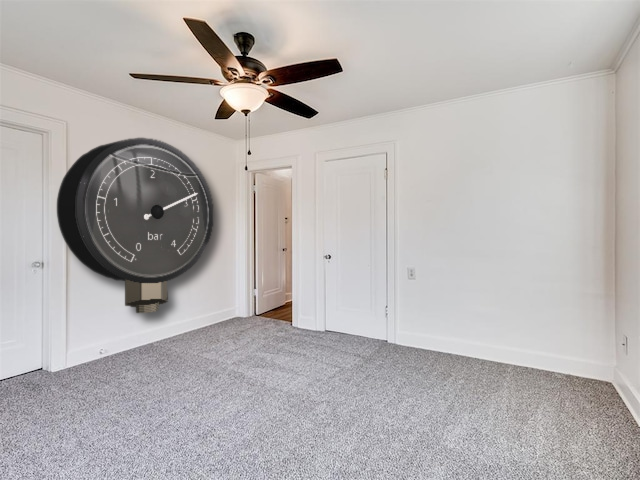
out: 2.9 bar
